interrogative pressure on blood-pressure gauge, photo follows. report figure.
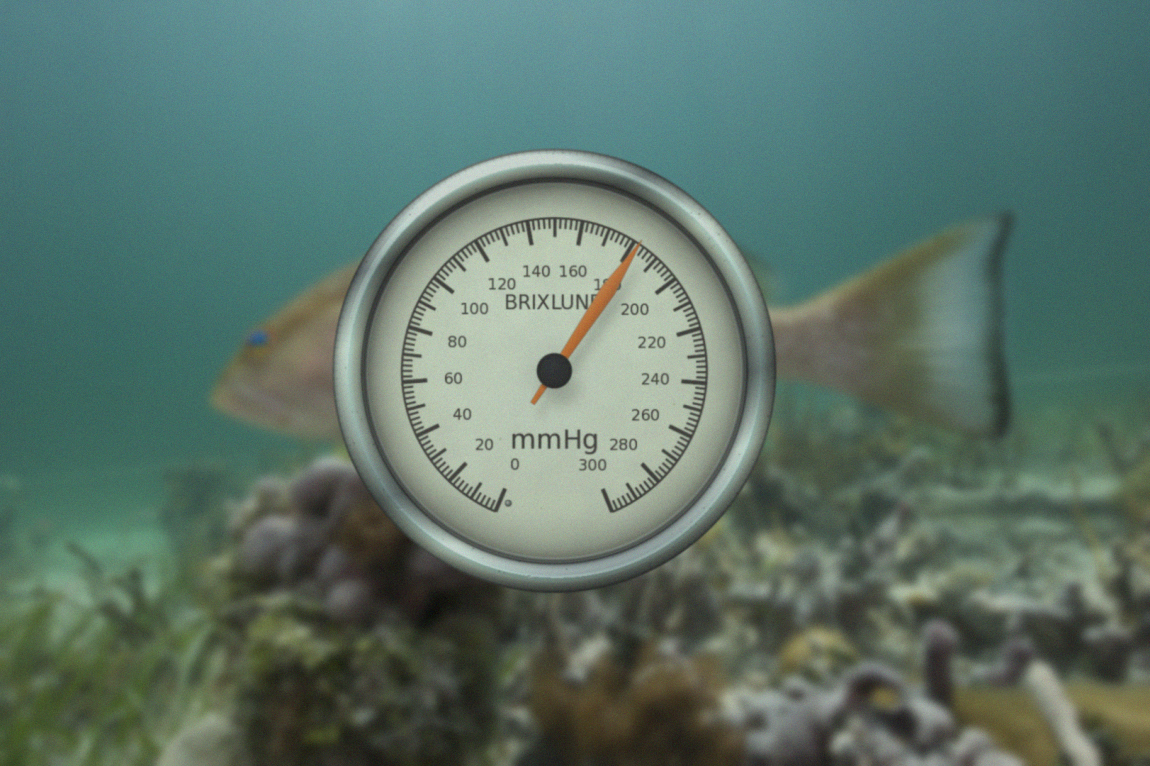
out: 182 mmHg
